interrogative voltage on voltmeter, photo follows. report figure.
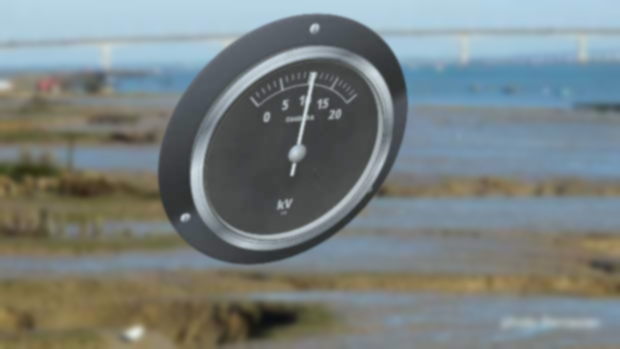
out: 10 kV
